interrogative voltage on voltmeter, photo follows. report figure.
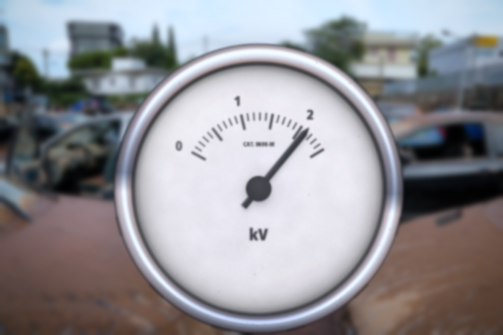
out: 2.1 kV
